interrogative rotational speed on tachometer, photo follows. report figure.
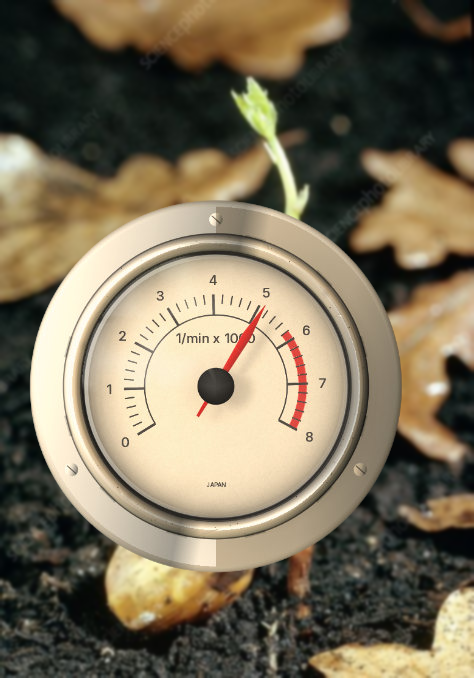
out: 5100 rpm
